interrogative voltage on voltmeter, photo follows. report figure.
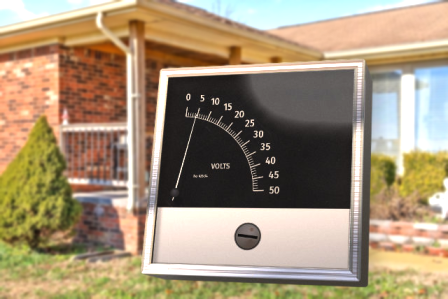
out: 5 V
